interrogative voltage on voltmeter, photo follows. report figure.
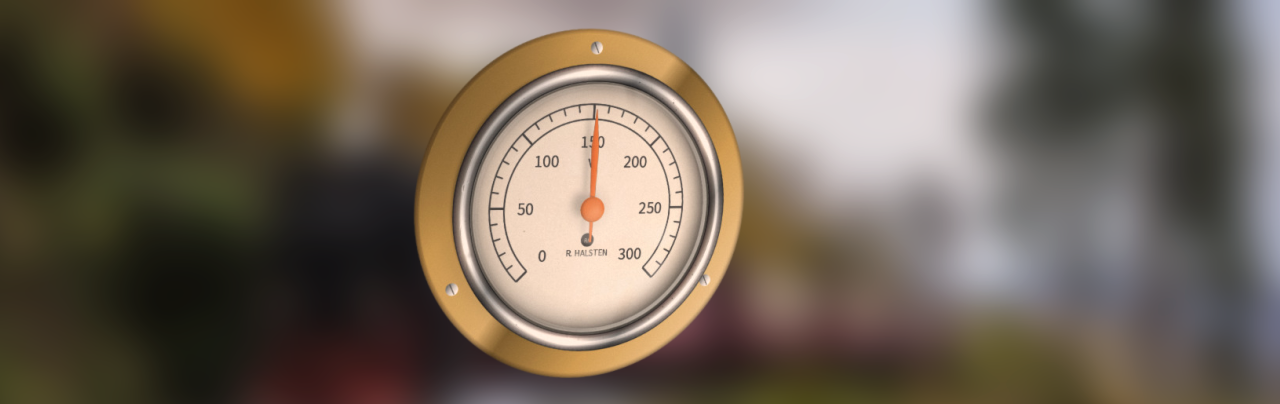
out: 150 V
